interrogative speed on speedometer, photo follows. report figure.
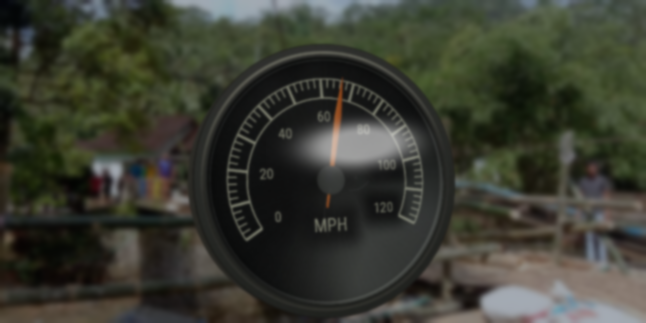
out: 66 mph
